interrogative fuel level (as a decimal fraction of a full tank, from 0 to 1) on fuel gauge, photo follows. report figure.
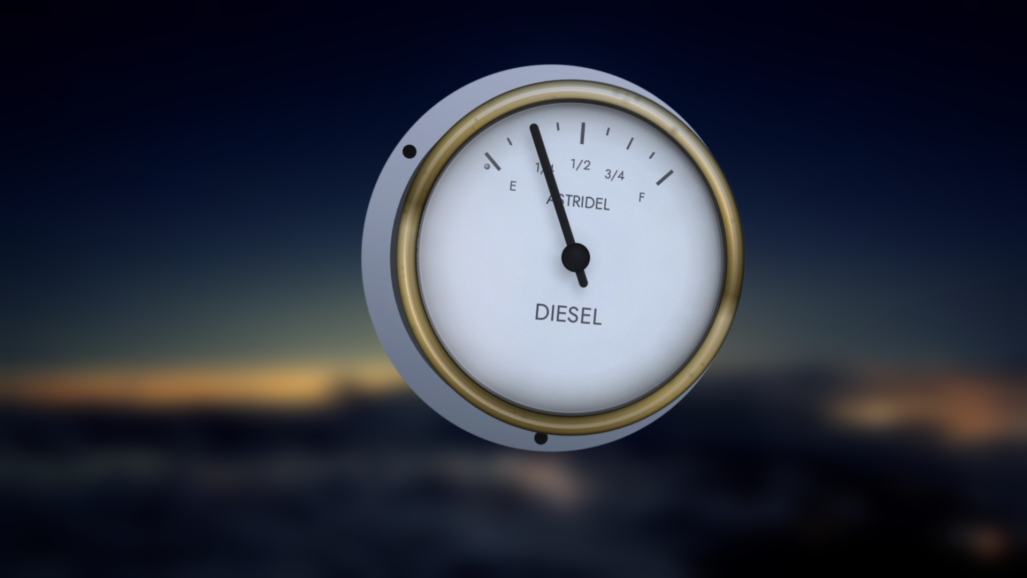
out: 0.25
